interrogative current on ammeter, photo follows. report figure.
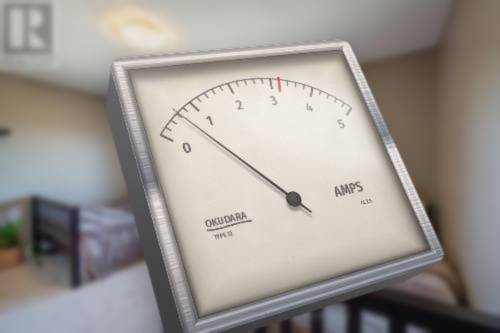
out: 0.6 A
